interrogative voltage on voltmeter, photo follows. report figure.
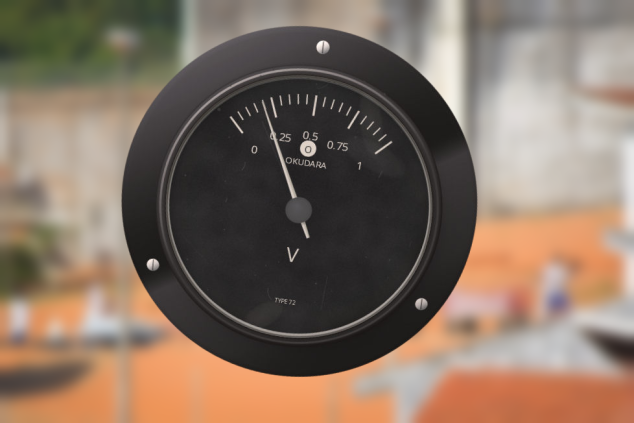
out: 0.2 V
